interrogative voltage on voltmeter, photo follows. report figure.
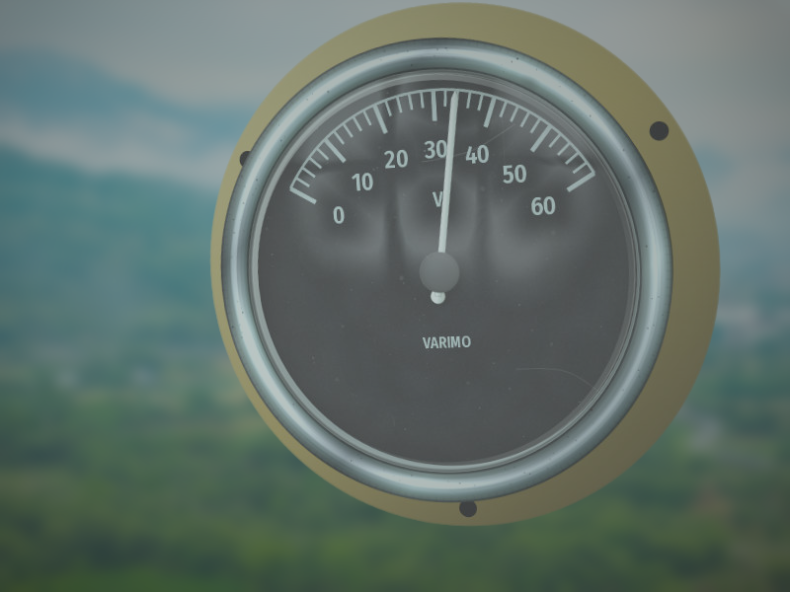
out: 34 V
